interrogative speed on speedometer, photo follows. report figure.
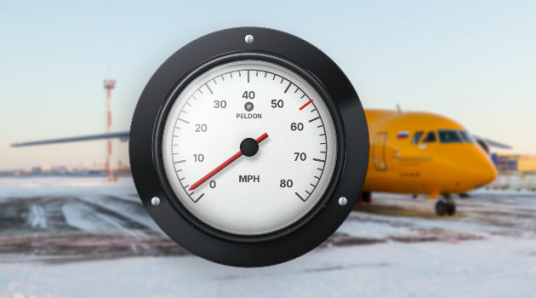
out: 3 mph
